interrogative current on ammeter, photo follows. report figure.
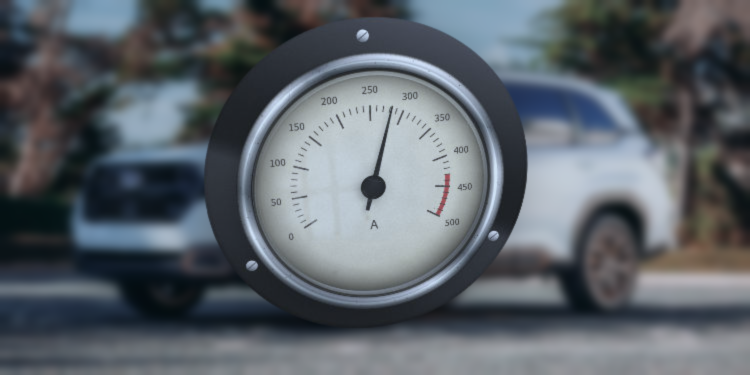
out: 280 A
